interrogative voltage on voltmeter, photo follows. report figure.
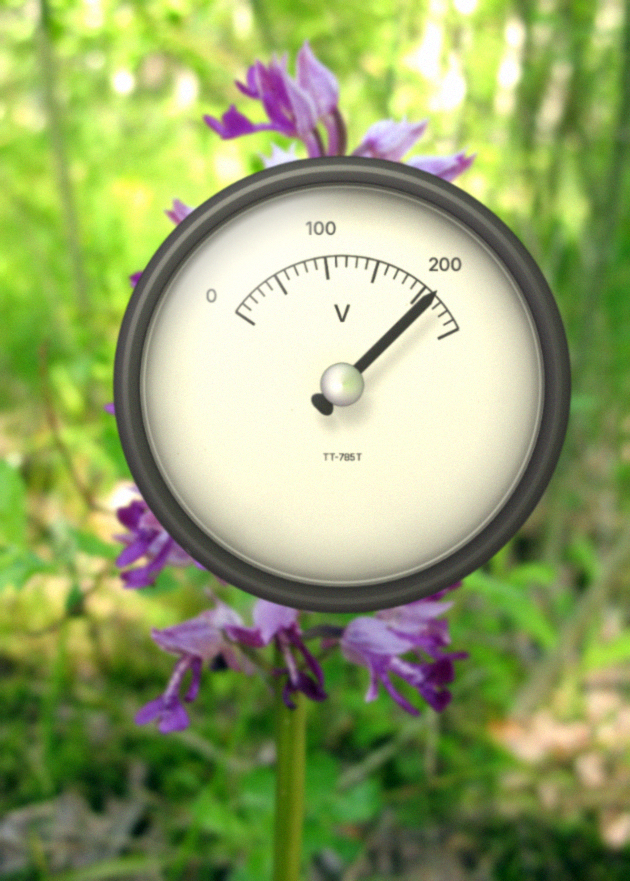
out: 210 V
